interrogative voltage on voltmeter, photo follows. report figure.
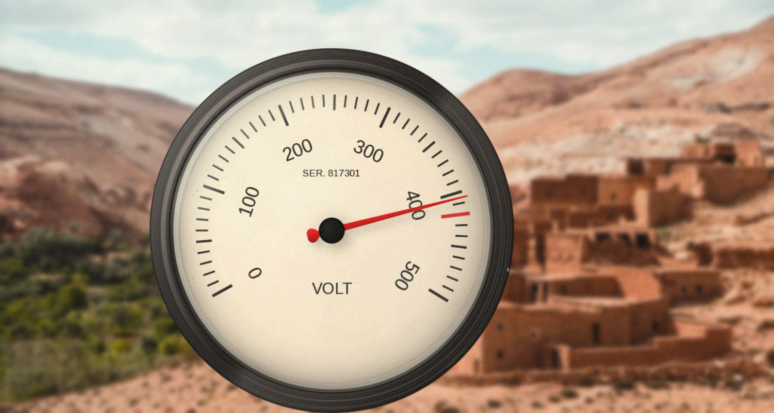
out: 405 V
